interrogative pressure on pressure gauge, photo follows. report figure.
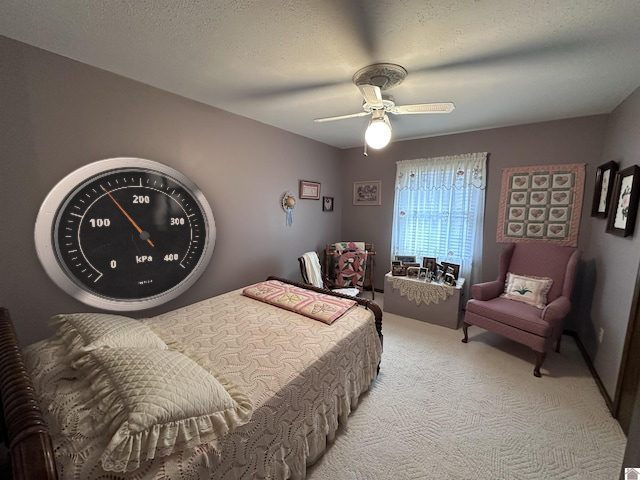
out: 150 kPa
